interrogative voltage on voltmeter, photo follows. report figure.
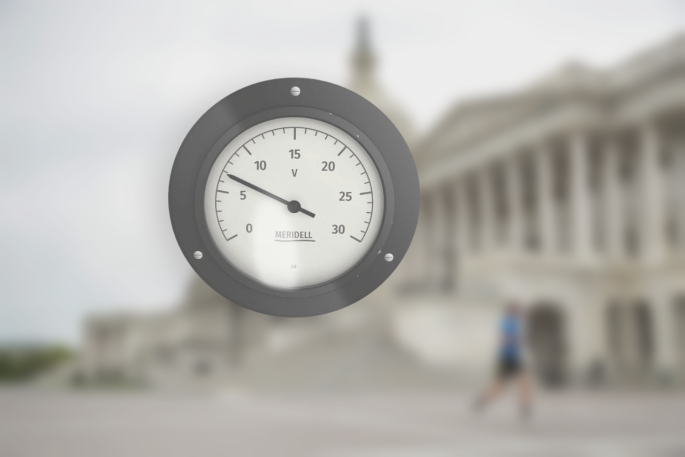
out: 7 V
